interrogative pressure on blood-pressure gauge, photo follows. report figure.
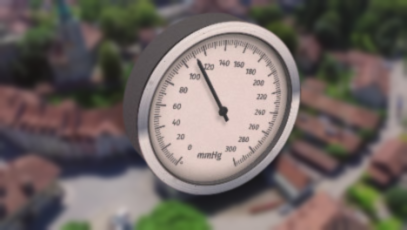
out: 110 mmHg
